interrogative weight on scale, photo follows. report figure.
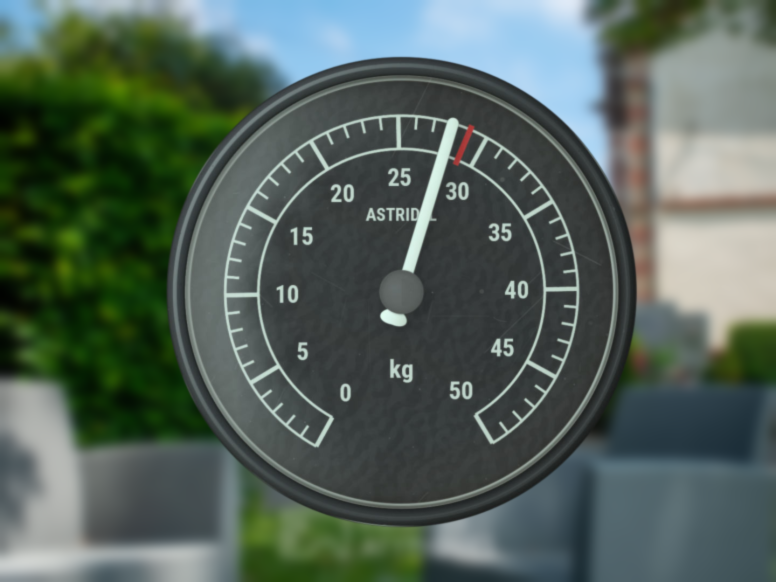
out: 28 kg
